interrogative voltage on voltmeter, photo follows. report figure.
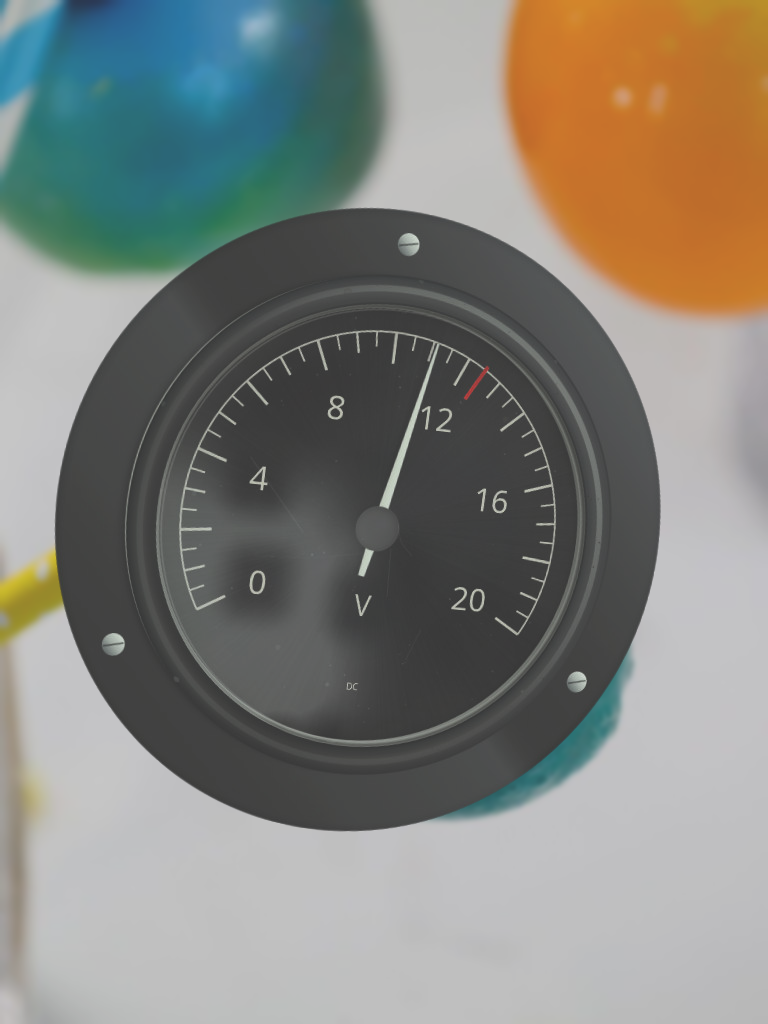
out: 11 V
